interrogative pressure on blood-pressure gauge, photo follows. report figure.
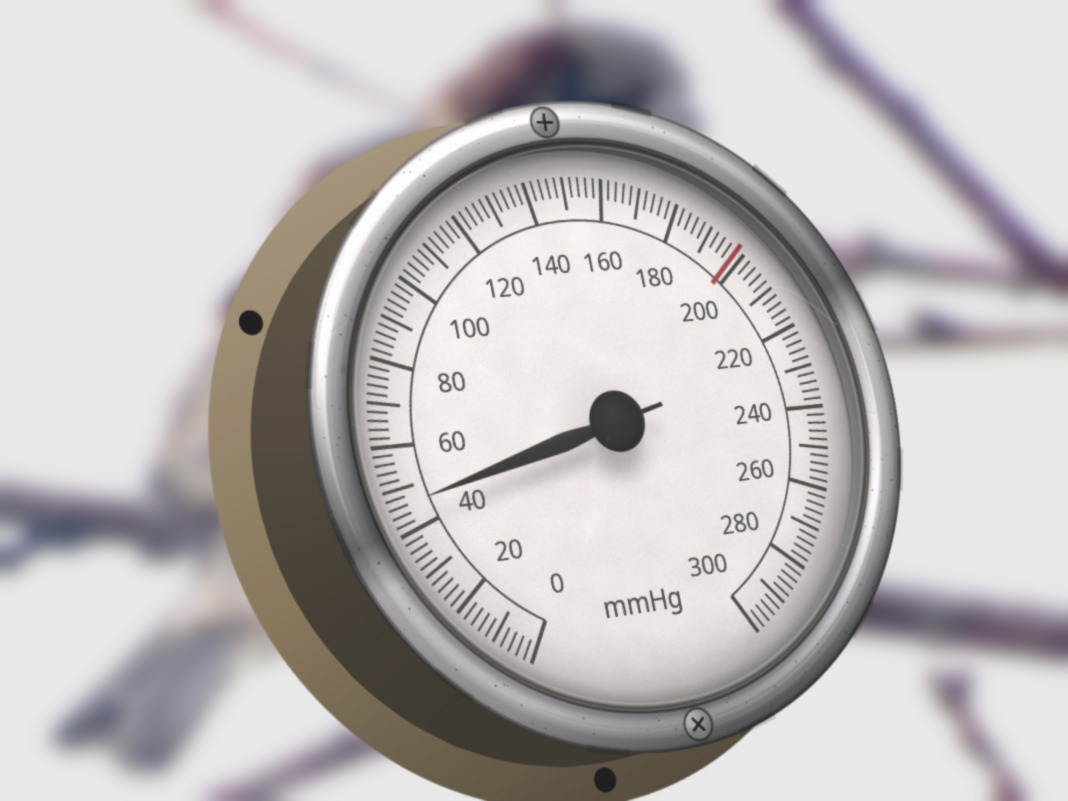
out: 46 mmHg
